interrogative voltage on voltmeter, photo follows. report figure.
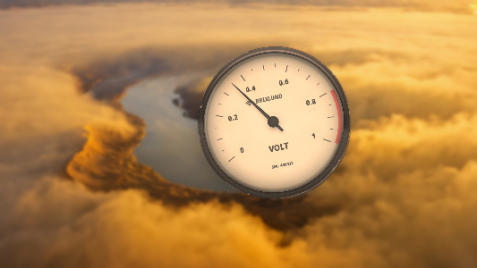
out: 0.35 V
